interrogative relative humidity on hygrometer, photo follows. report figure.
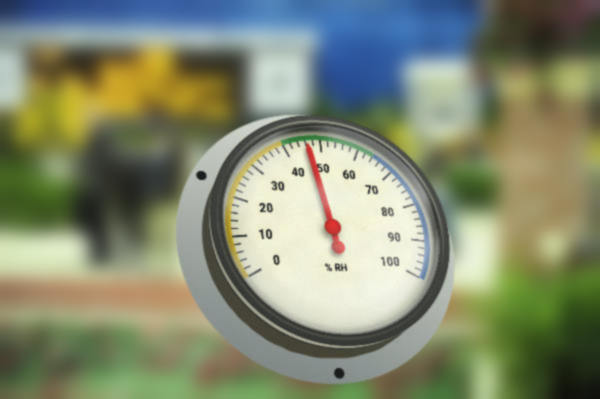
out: 46 %
